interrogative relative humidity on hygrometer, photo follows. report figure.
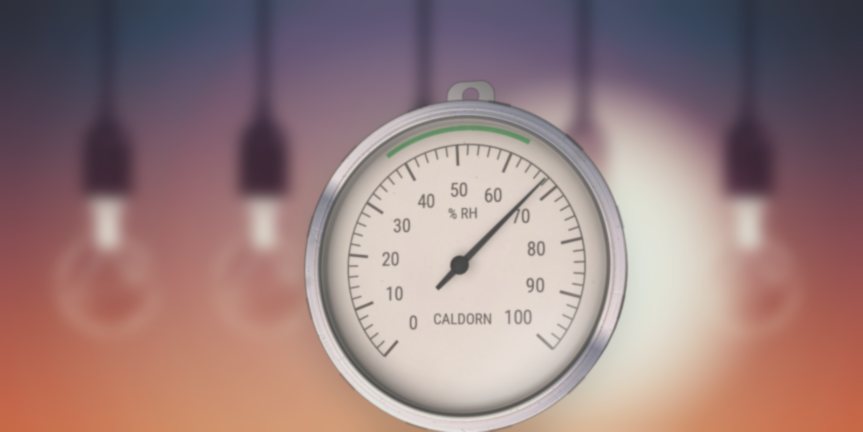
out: 68 %
